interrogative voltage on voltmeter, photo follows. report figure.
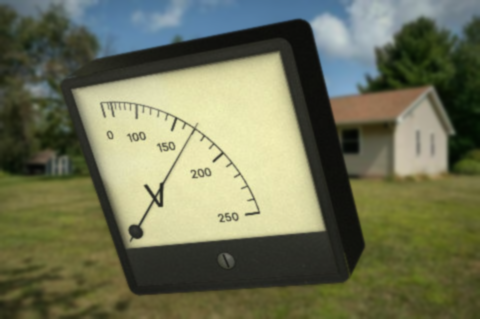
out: 170 V
